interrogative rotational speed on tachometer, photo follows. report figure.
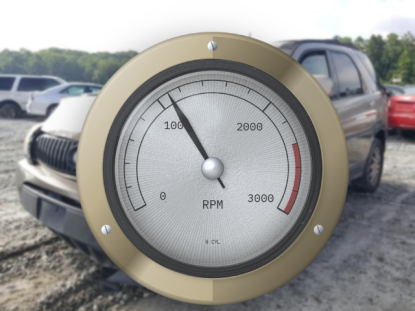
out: 1100 rpm
